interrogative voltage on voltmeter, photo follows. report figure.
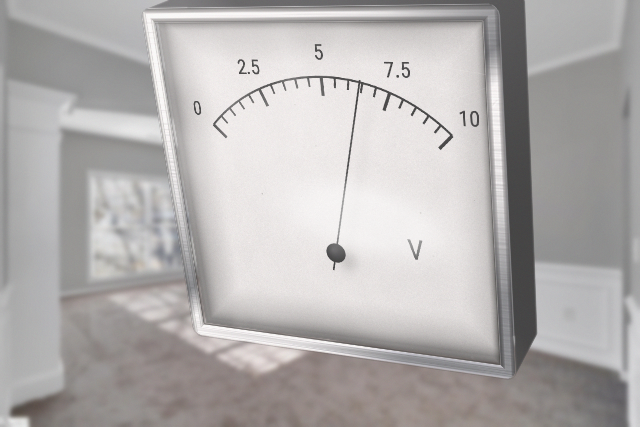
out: 6.5 V
